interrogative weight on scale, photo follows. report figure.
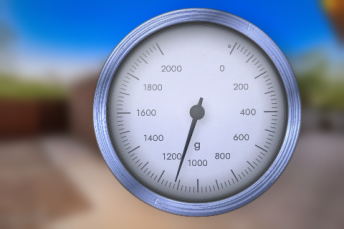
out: 1120 g
